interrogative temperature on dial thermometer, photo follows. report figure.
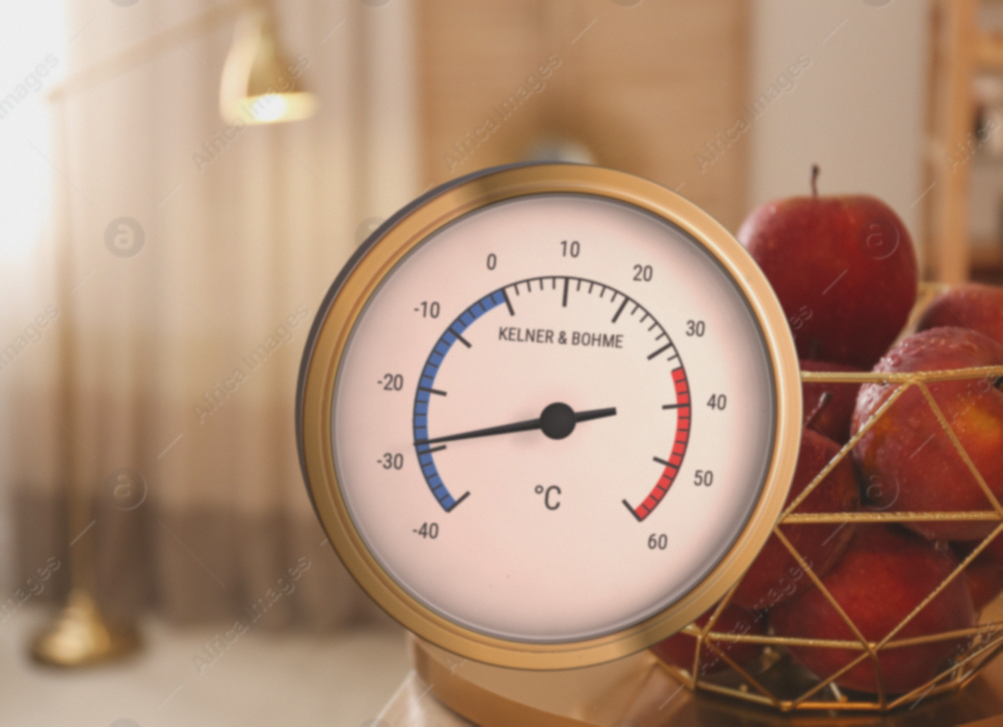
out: -28 °C
